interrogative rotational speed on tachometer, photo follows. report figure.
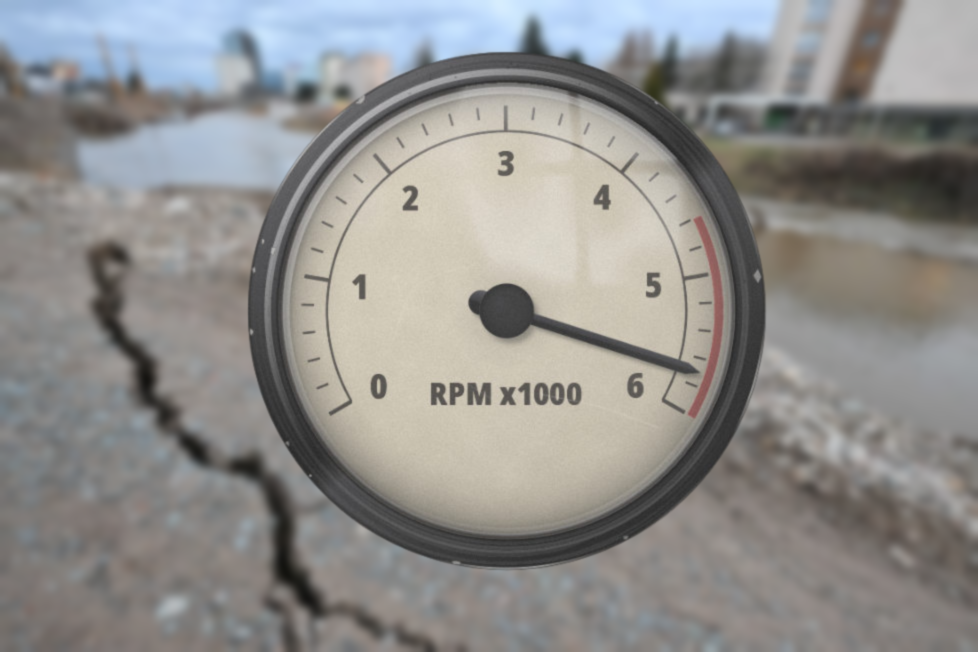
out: 5700 rpm
